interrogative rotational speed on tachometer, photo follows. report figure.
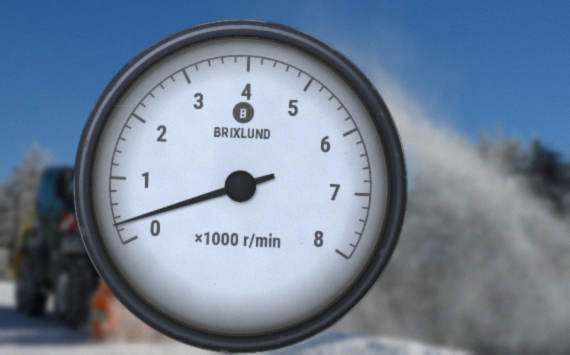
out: 300 rpm
